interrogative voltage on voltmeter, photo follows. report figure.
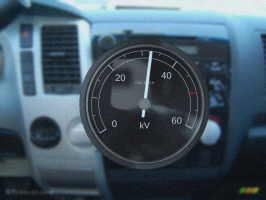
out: 32.5 kV
